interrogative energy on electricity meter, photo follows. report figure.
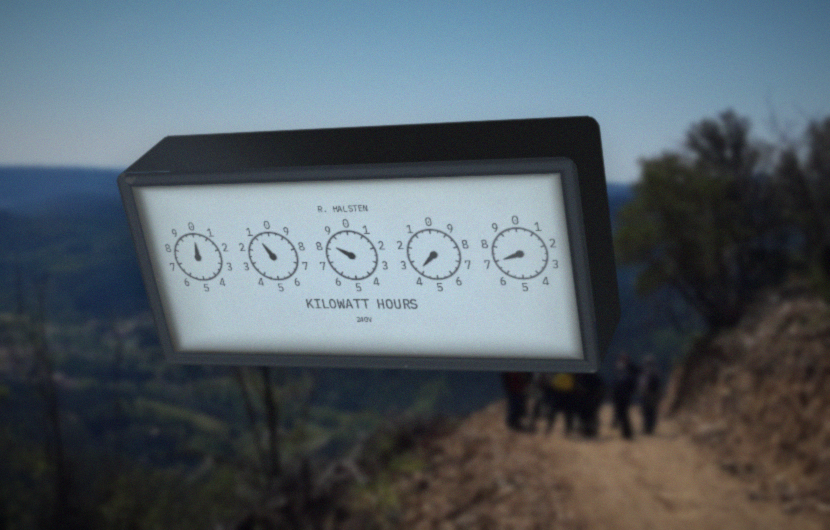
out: 837 kWh
